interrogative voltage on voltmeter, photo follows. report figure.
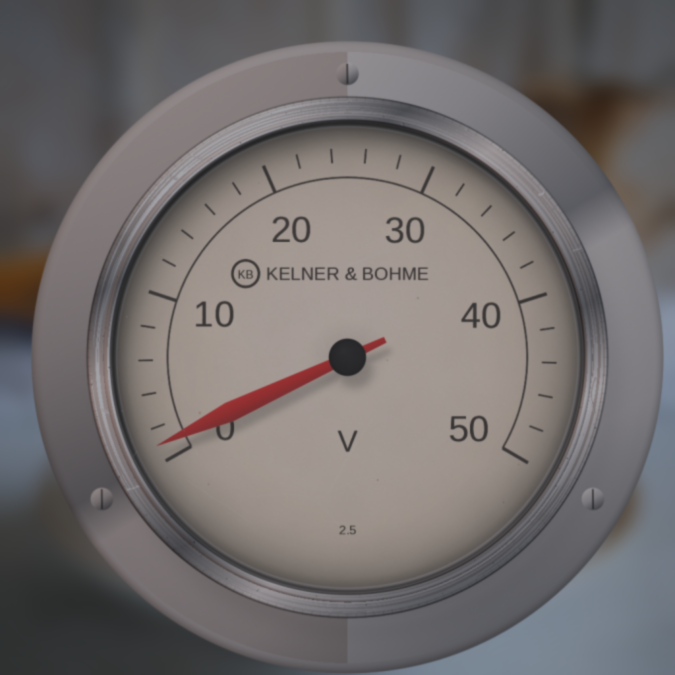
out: 1 V
